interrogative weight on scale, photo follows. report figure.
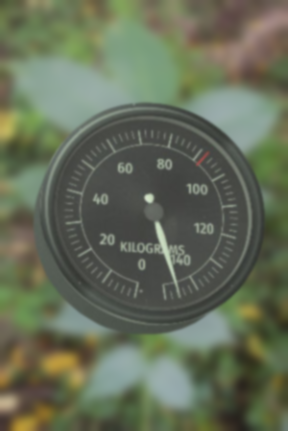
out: 146 kg
